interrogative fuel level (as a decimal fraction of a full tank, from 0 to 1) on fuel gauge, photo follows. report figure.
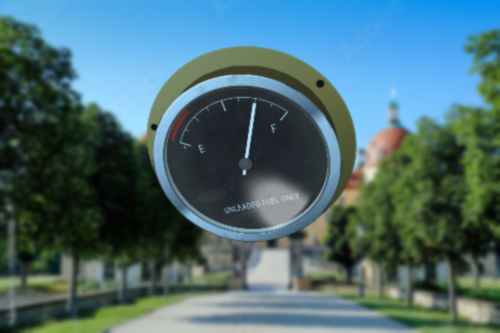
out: 0.75
